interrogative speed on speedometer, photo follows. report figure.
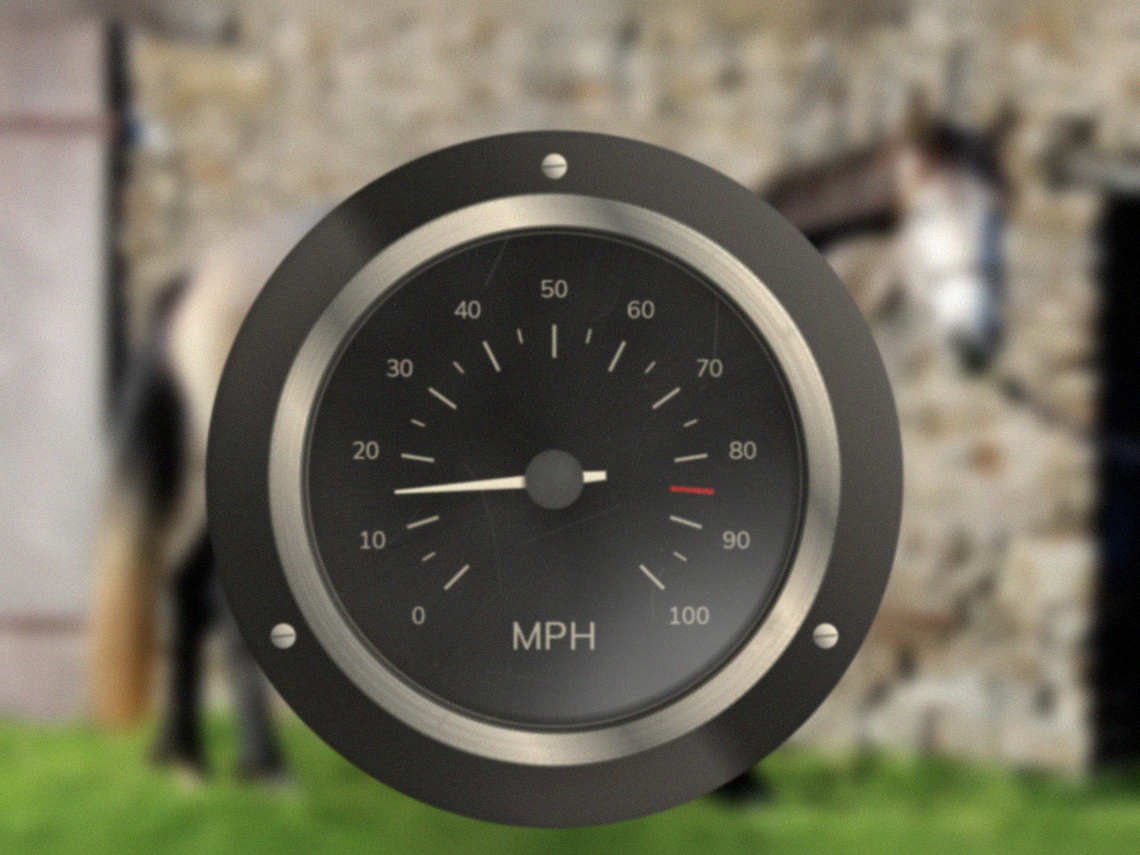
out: 15 mph
